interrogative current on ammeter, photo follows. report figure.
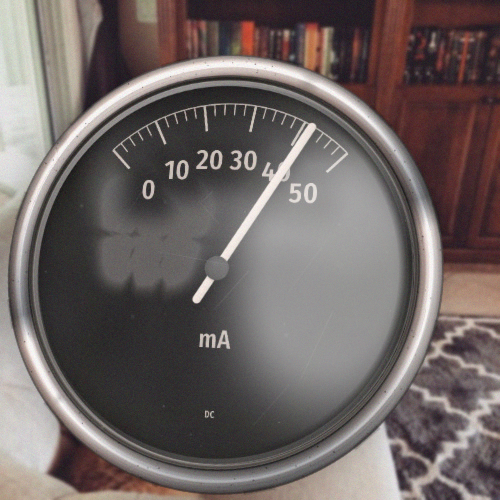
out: 42 mA
